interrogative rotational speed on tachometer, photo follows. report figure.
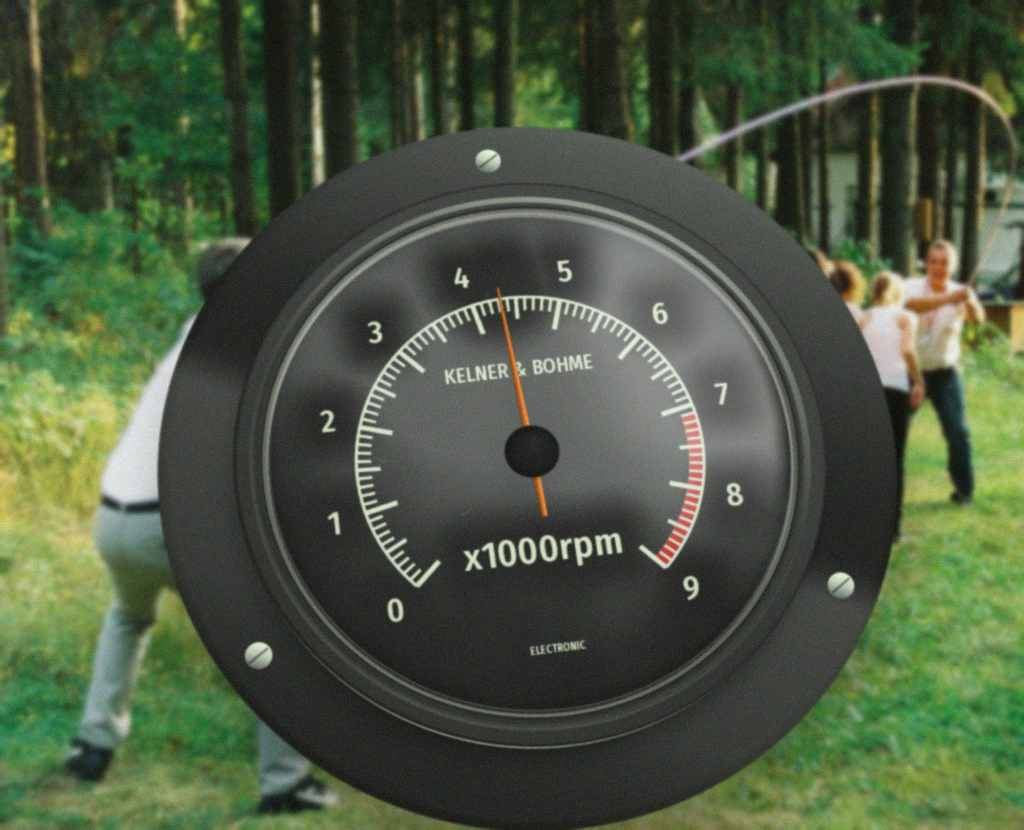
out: 4300 rpm
